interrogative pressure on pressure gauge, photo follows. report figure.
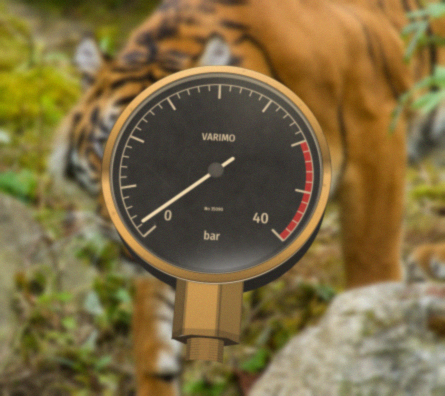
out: 1 bar
